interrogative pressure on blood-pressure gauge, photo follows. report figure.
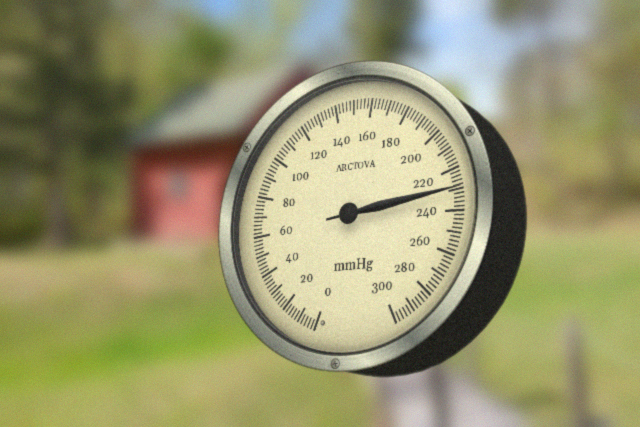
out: 230 mmHg
